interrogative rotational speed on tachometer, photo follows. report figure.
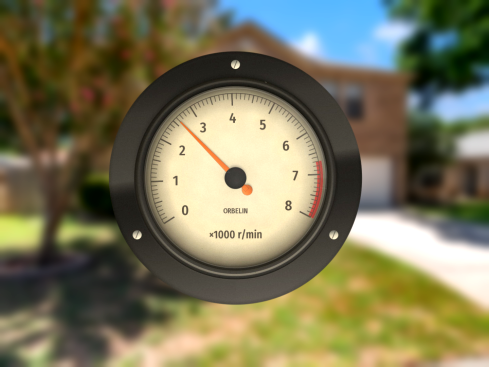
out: 2600 rpm
